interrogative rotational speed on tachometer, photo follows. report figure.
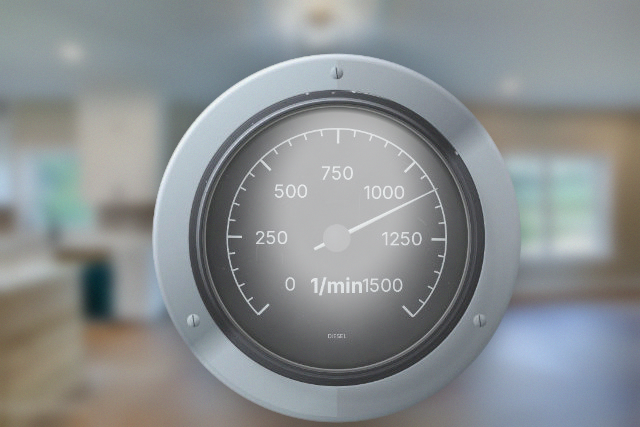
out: 1100 rpm
